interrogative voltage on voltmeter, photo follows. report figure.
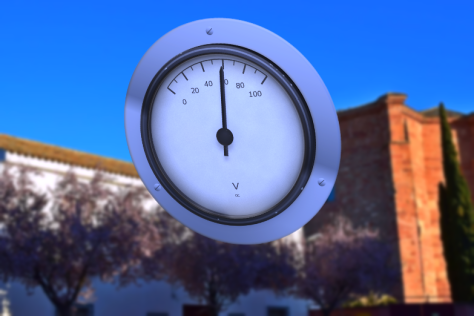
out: 60 V
